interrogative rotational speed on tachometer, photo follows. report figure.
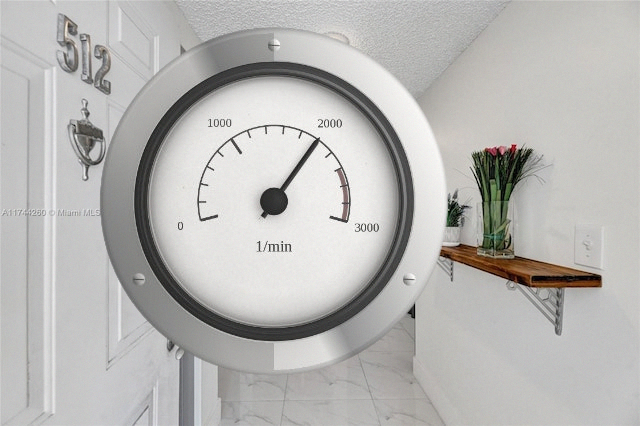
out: 2000 rpm
